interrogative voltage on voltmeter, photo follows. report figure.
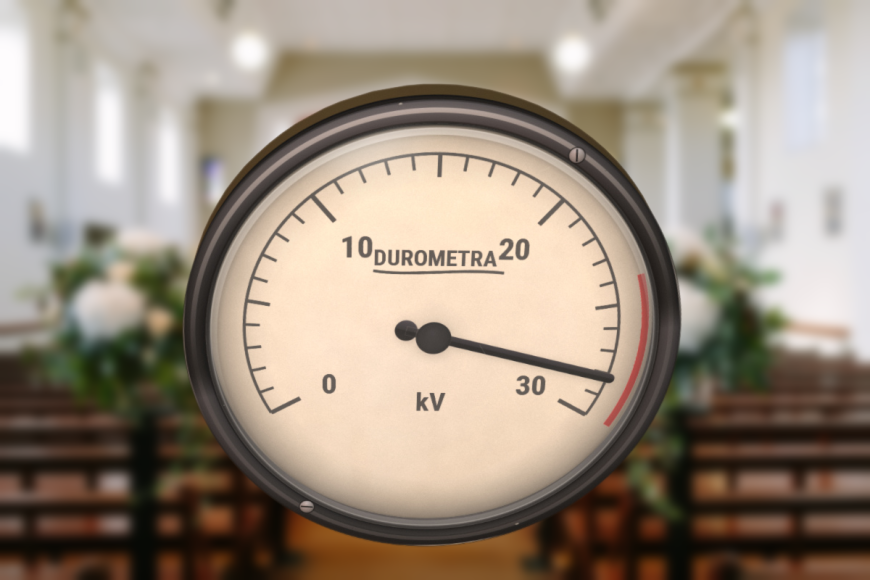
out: 28 kV
